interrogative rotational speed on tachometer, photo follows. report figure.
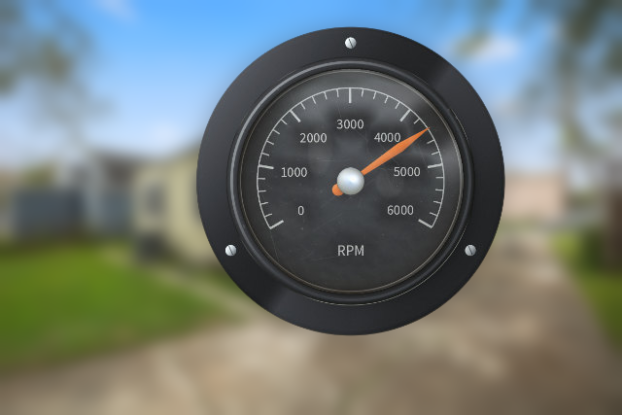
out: 4400 rpm
